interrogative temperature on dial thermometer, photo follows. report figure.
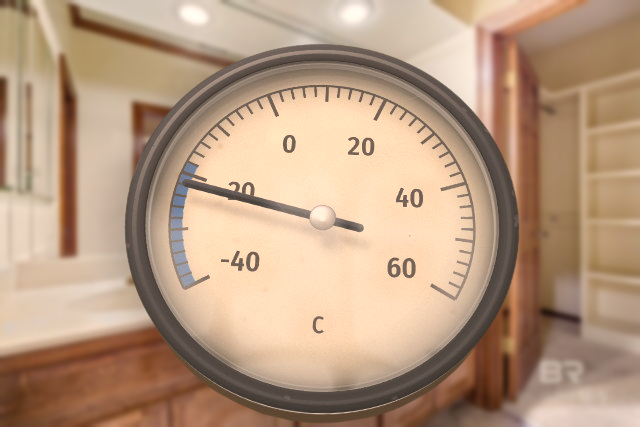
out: -22 °C
